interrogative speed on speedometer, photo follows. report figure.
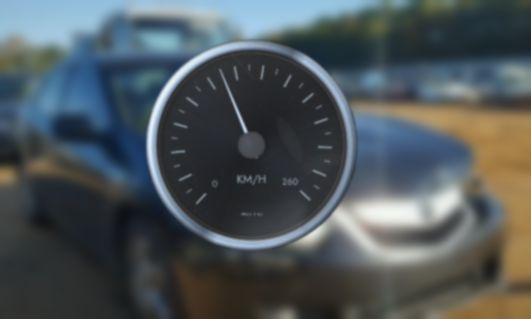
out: 110 km/h
